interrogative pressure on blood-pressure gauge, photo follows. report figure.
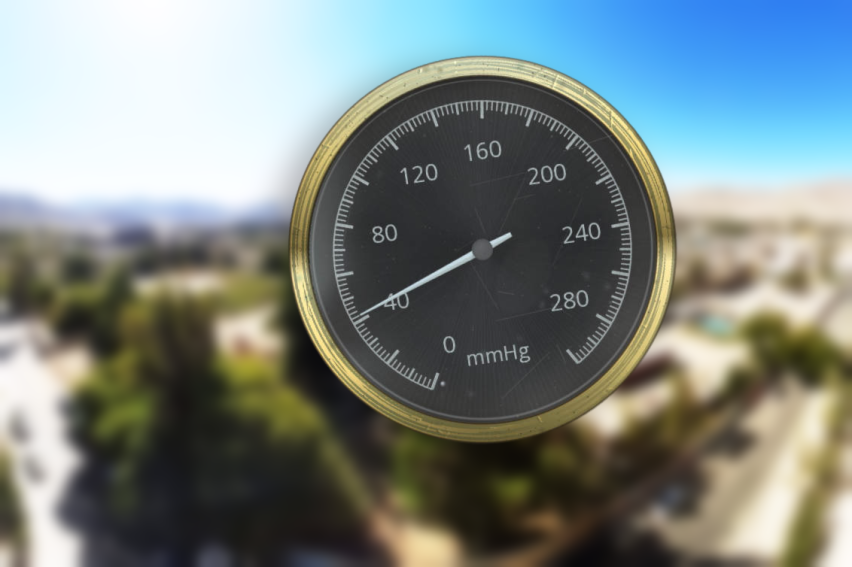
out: 42 mmHg
